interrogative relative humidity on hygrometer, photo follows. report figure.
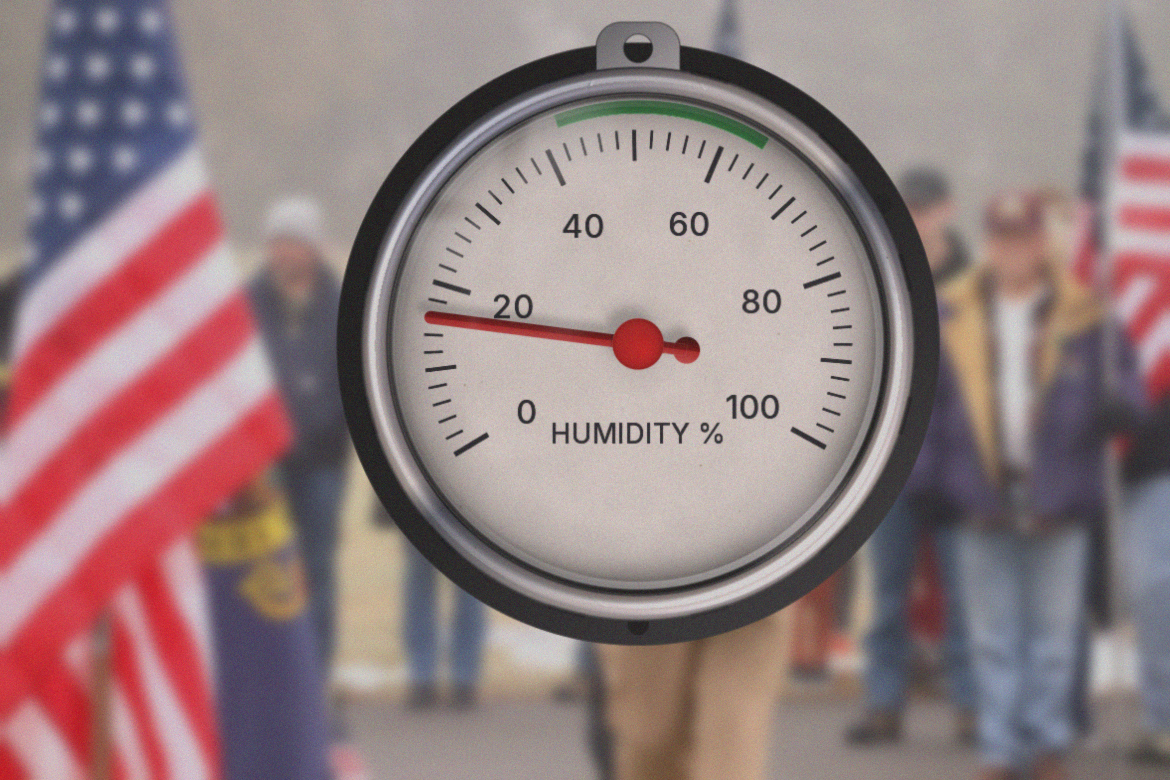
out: 16 %
